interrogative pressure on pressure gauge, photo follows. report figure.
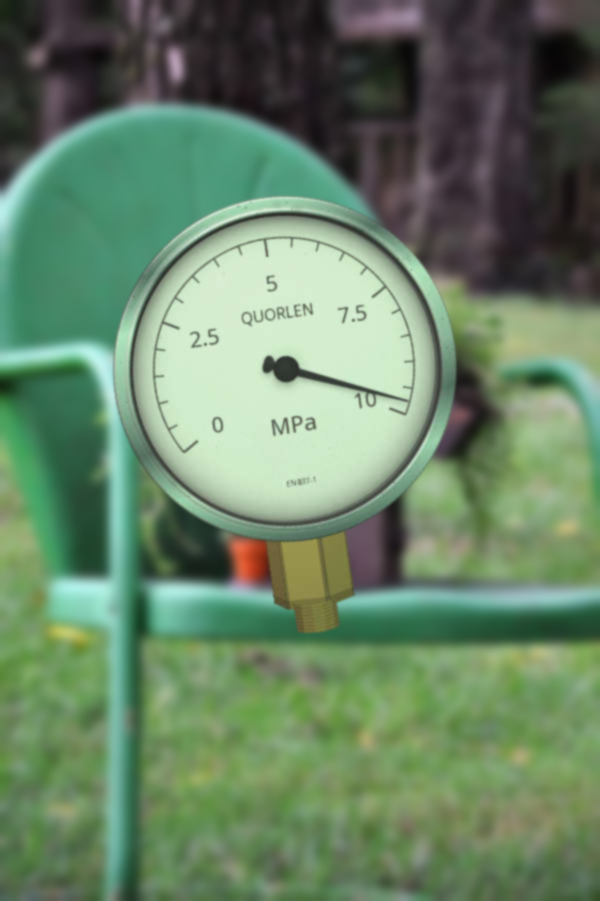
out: 9.75 MPa
